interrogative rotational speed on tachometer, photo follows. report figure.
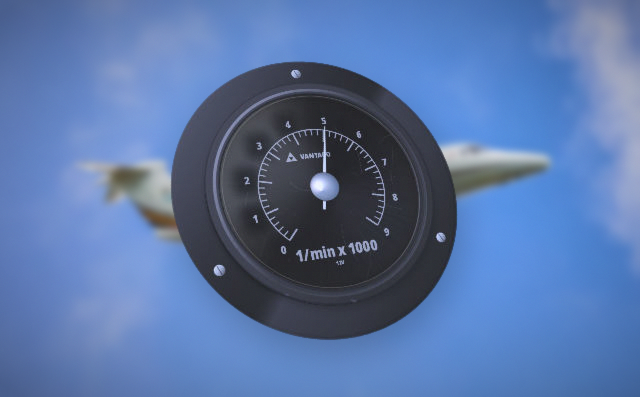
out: 5000 rpm
